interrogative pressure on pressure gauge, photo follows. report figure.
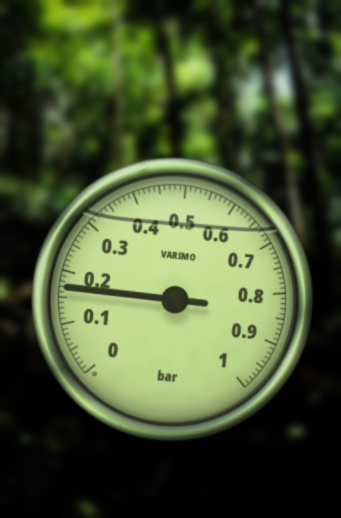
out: 0.17 bar
